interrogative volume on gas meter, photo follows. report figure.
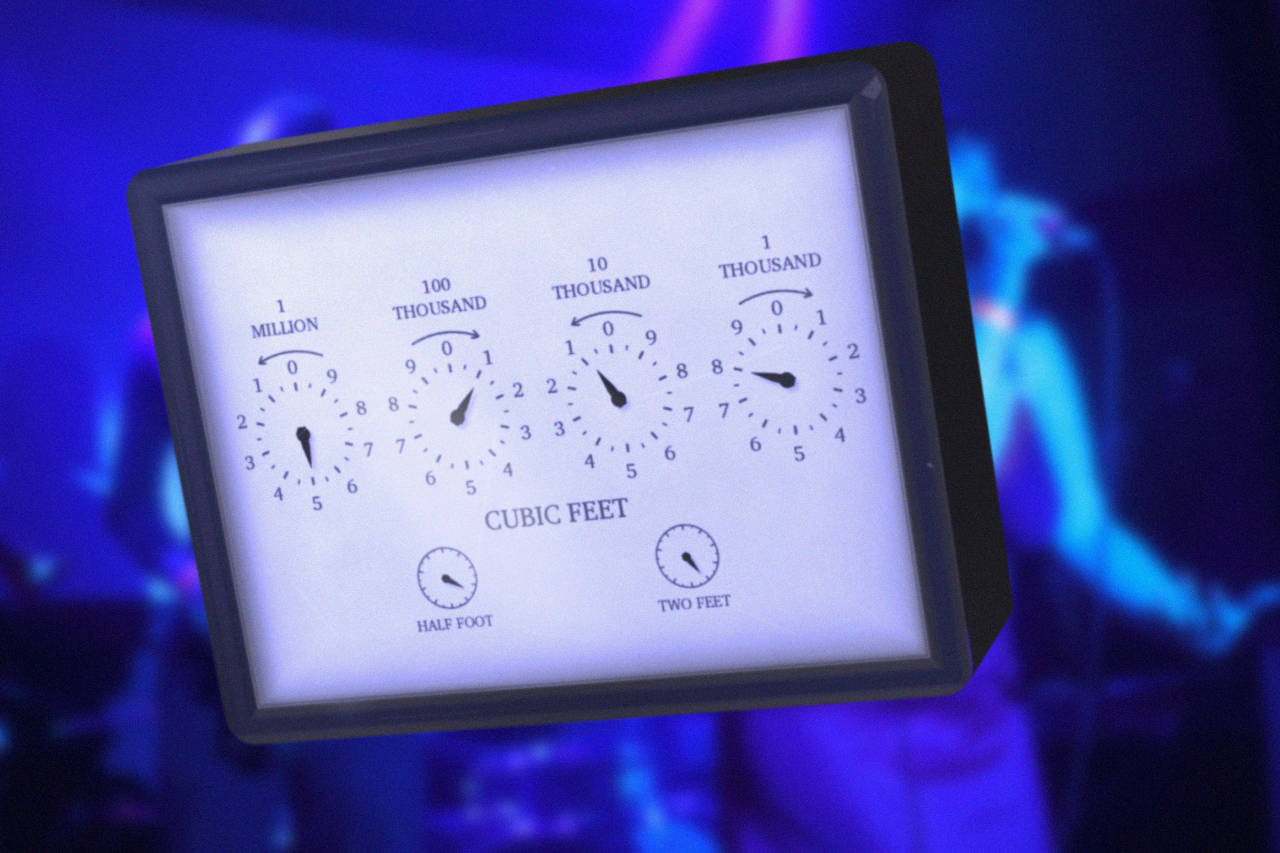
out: 510800 ft³
